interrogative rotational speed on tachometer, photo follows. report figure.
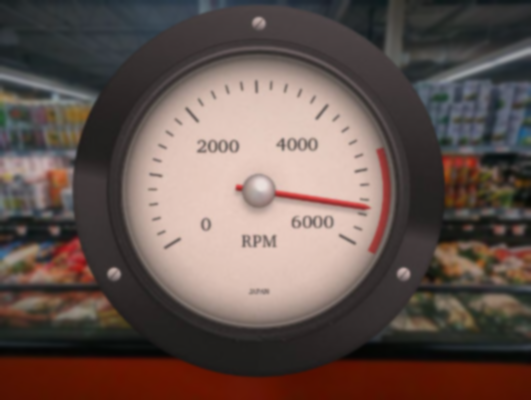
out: 5500 rpm
